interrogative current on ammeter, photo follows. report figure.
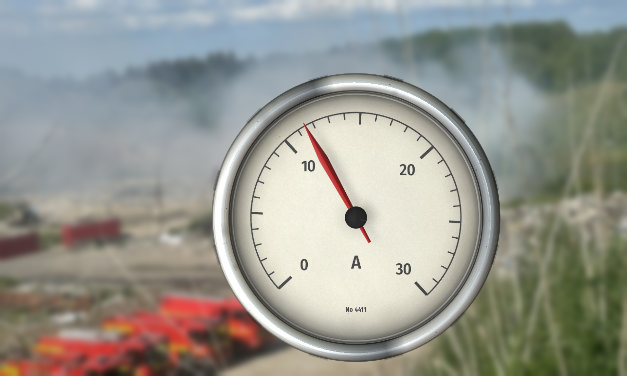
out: 11.5 A
